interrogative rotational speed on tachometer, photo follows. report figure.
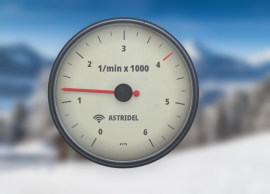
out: 1250 rpm
